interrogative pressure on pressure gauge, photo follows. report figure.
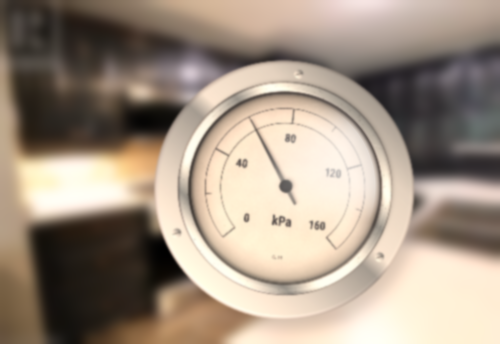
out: 60 kPa
